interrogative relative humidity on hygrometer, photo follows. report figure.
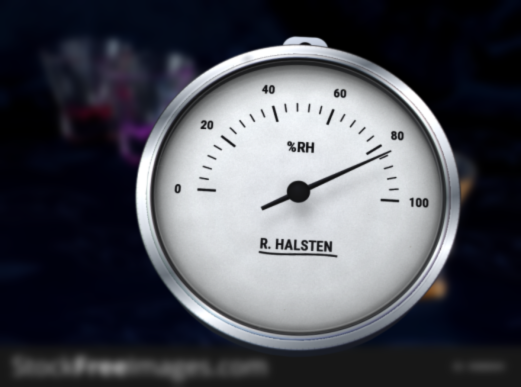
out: 84 %
